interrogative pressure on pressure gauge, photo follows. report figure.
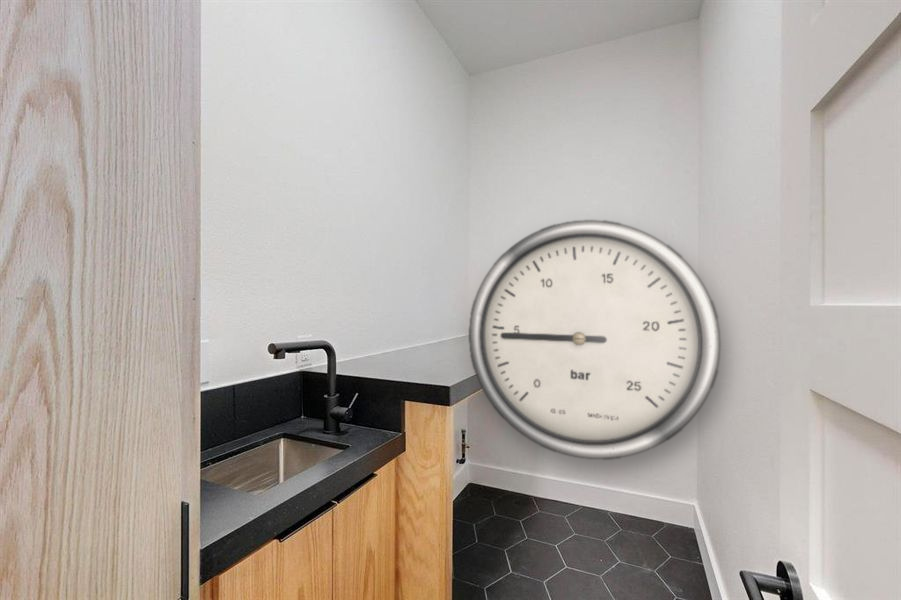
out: 4.5 bar
